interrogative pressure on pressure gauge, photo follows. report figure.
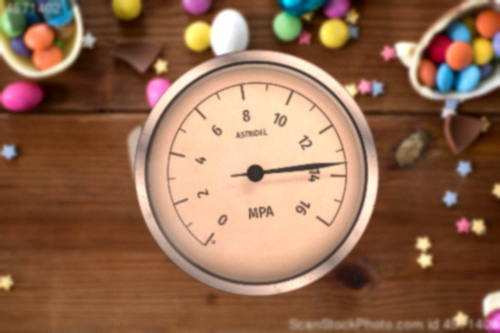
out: 13.5 MPa
